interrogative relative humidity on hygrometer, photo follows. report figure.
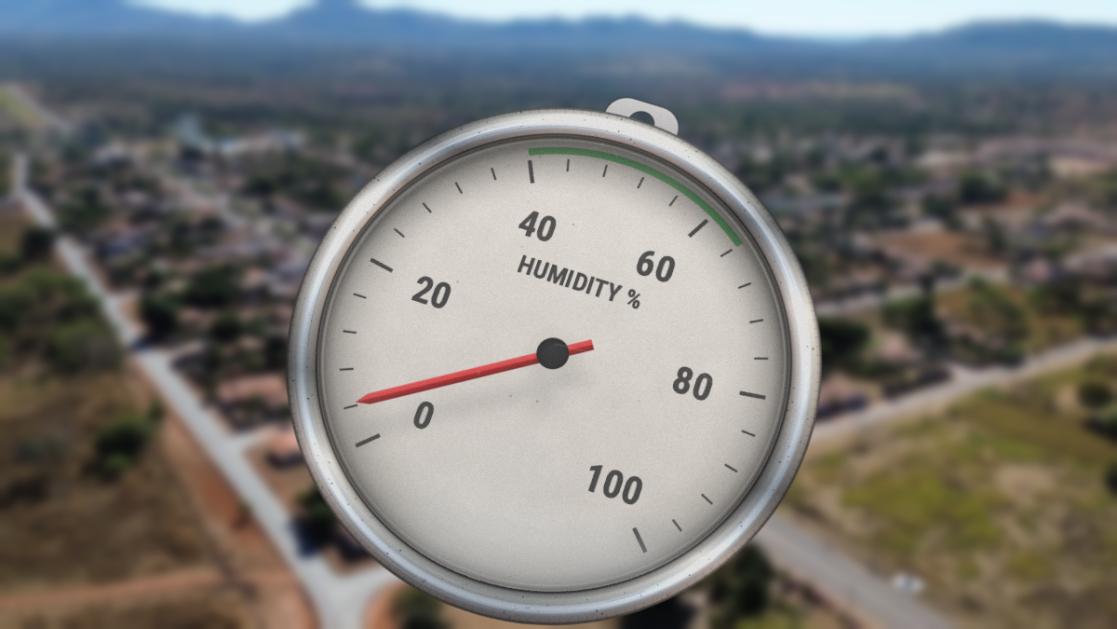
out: 4 %
